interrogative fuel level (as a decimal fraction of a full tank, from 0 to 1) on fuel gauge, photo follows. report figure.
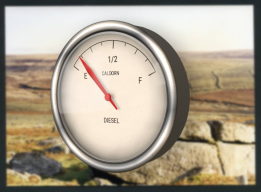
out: 0.125
